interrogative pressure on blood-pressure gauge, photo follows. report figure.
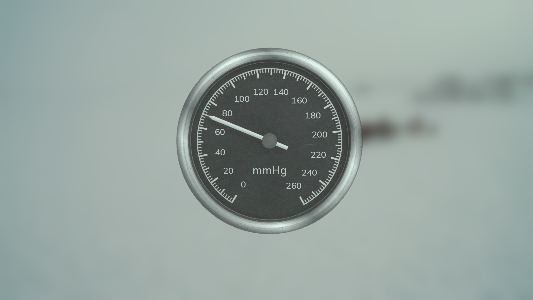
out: 70 mmHg
